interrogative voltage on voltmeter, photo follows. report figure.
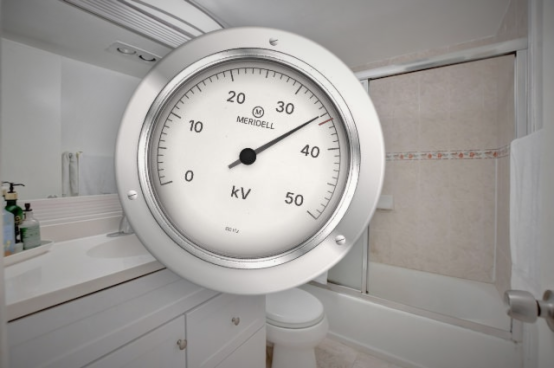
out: 35 kV
